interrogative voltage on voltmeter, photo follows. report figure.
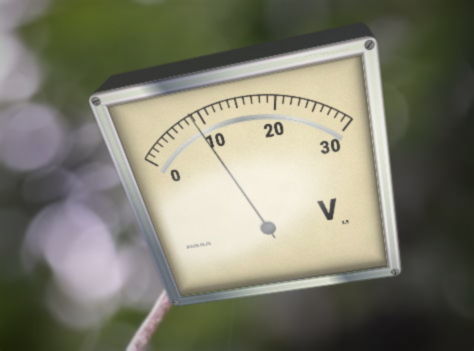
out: 9 V
